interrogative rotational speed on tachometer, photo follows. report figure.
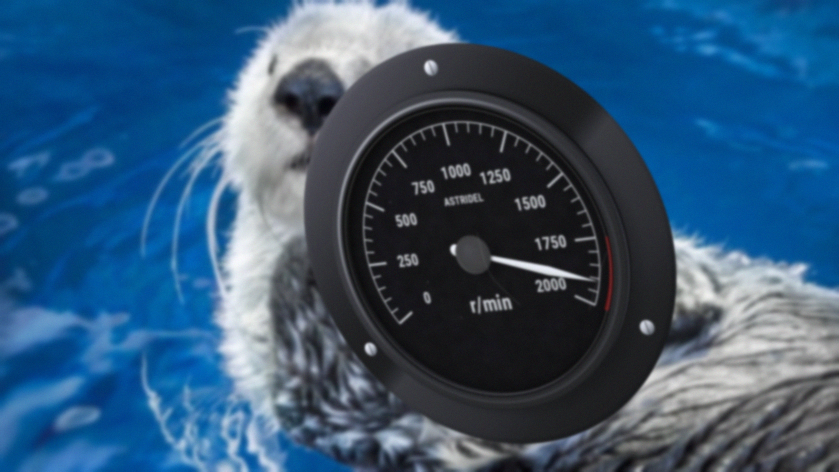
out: 1900 rpm
